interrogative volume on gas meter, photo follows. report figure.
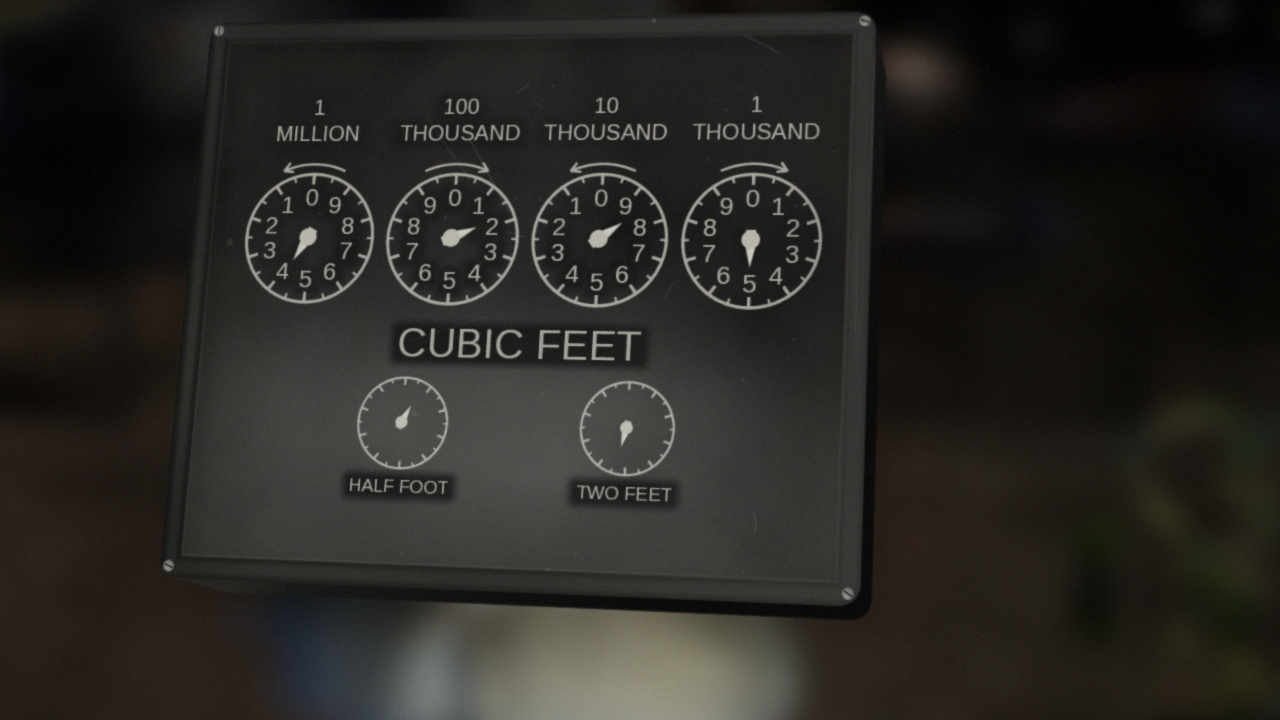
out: 418500 ft³
